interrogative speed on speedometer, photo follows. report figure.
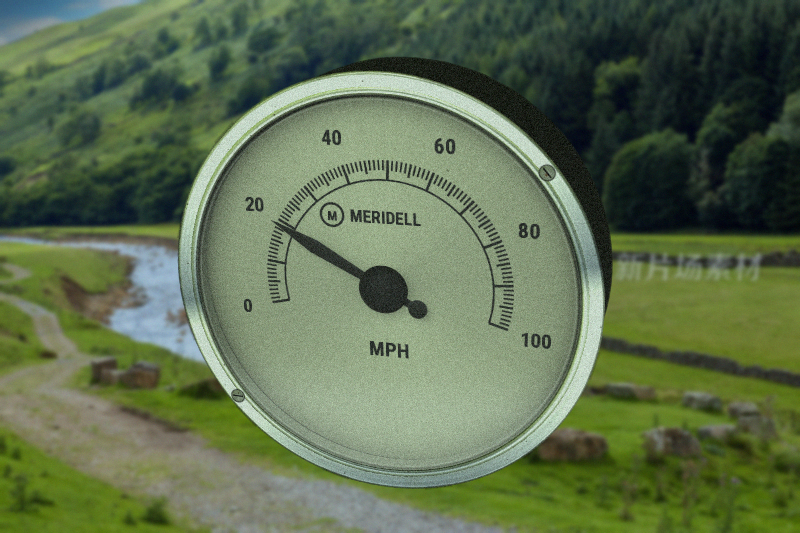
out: 20 mph
